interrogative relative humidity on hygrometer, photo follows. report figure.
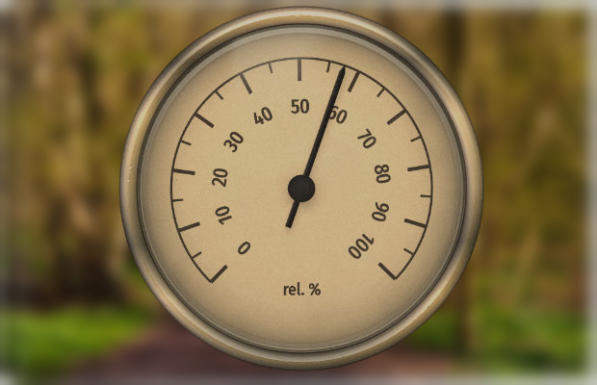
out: 57.5 %
